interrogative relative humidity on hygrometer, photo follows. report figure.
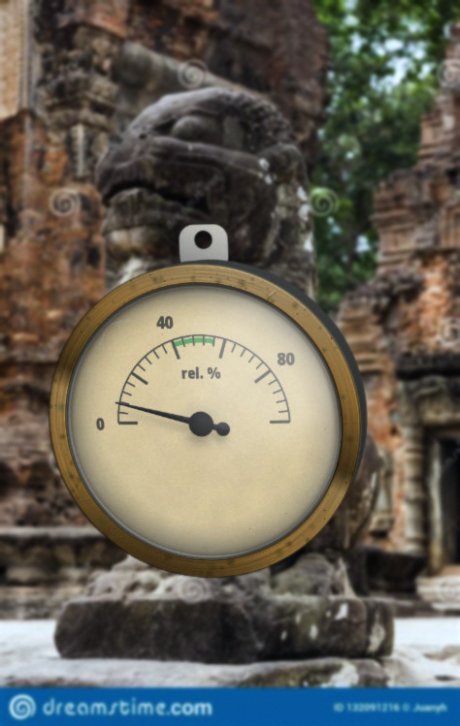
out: 8 %
